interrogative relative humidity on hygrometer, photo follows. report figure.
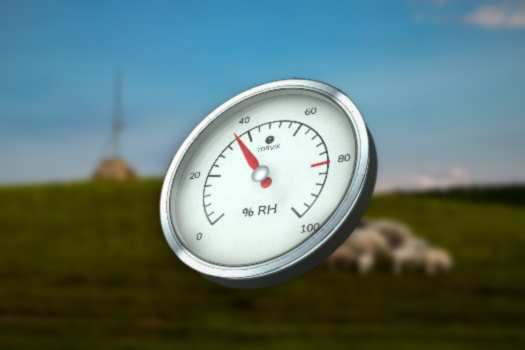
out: 36 %
